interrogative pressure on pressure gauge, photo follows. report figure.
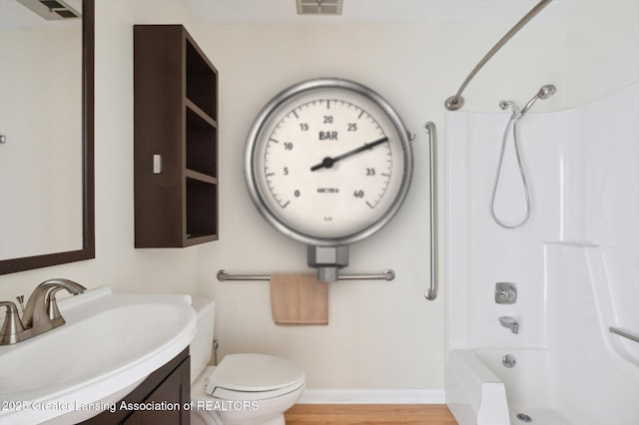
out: 30 bar
